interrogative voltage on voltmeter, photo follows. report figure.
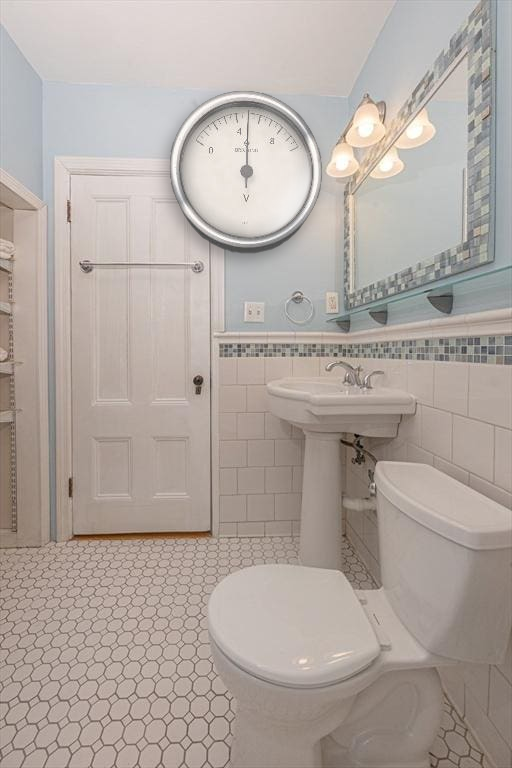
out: 5 V
